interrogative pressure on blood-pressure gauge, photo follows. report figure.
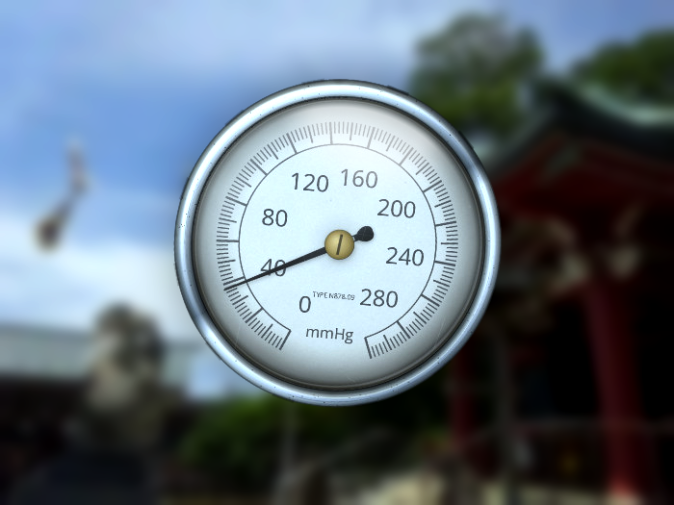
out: 38 mmHg
